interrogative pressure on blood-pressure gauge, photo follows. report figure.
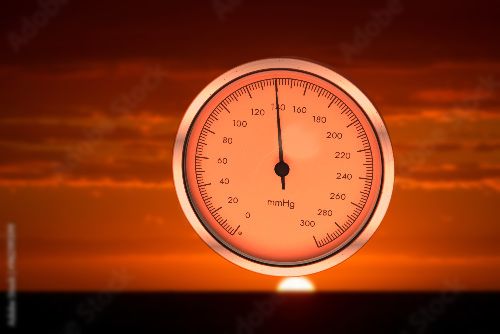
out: 140 mmHg
